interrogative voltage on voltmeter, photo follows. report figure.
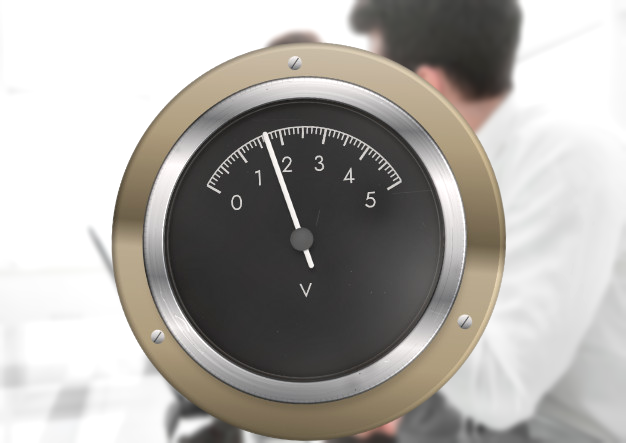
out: 1.7 V
